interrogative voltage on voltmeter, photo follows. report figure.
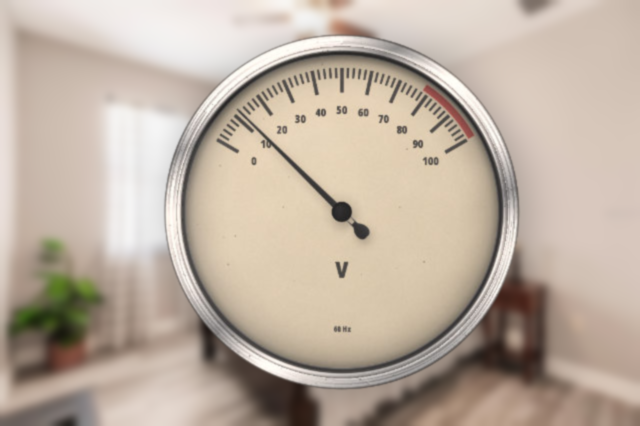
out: 12 V
